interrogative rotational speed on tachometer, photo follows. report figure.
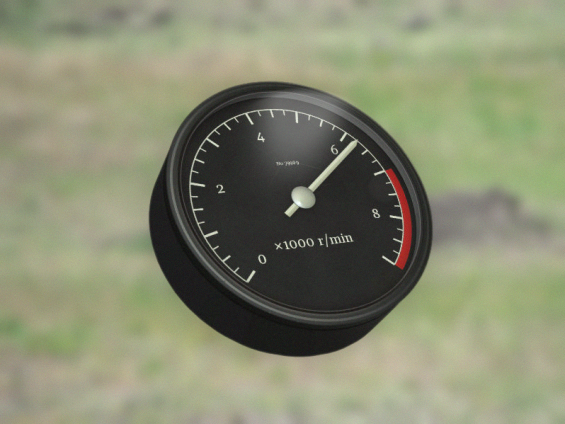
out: 6250 rpm
